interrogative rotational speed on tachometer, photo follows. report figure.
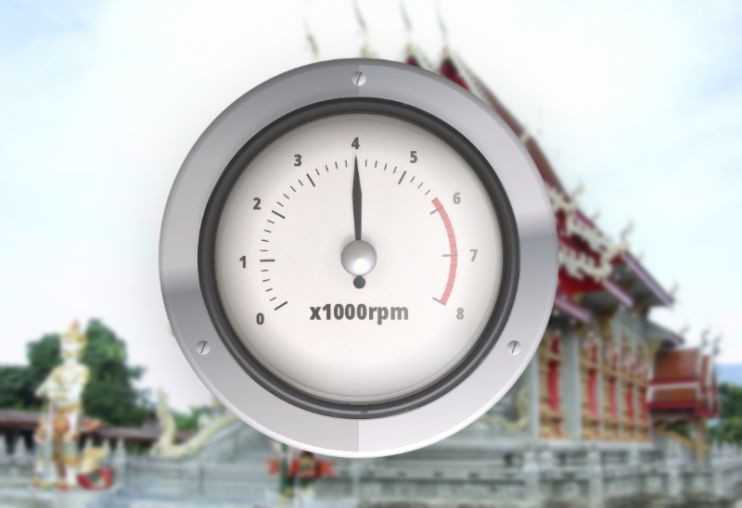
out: 4000 rpm
